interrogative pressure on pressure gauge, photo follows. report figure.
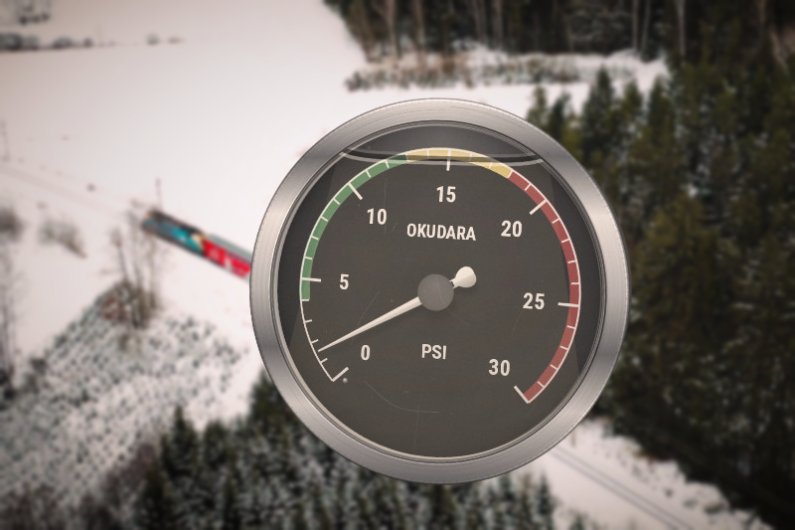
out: 1.5 psi
